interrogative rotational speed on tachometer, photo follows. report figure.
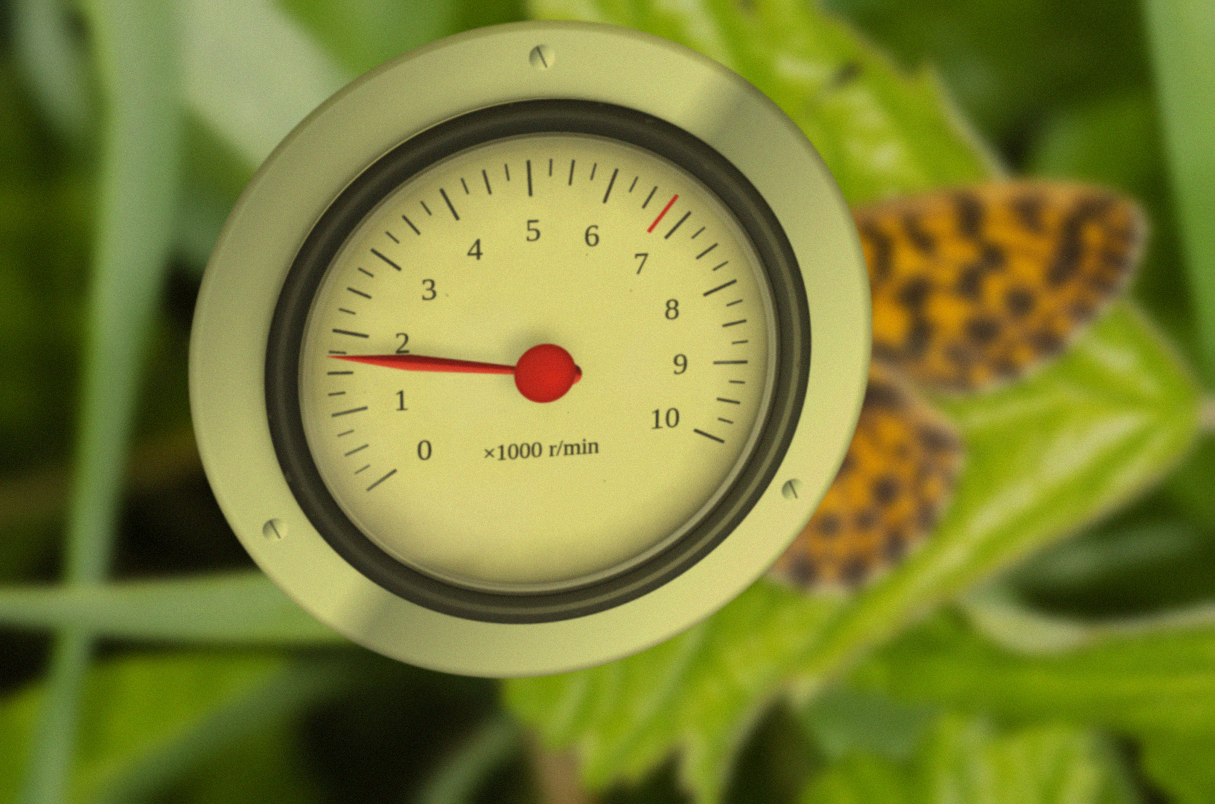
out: 1750 rpm
